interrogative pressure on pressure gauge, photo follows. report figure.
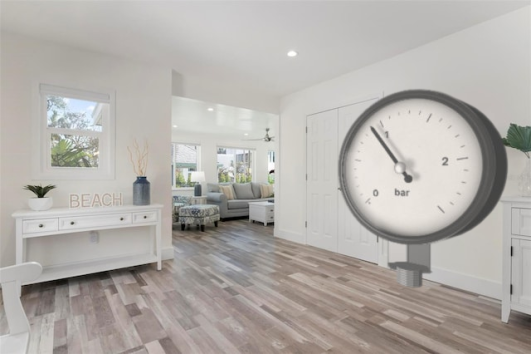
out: 0.9 bar
